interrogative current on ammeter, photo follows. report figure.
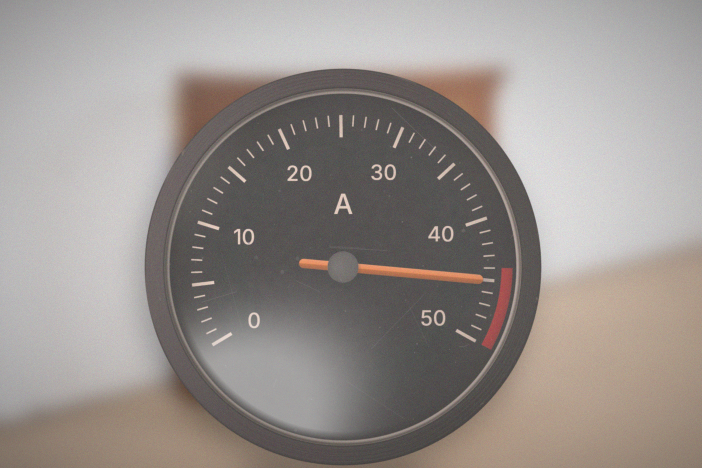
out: 45 A
